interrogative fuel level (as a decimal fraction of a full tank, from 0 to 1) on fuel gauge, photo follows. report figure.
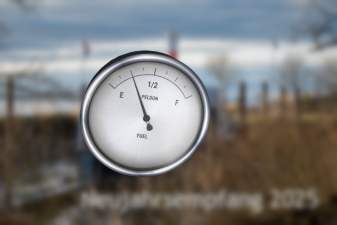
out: 0.25
